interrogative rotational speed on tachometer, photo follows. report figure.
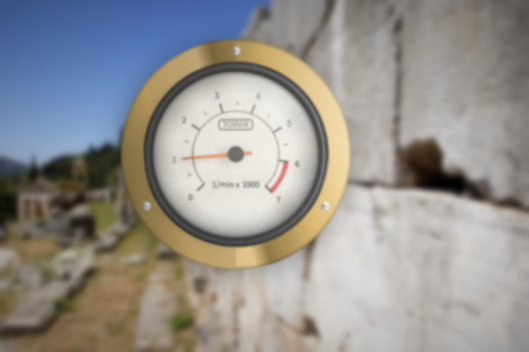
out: 1000 rpm
